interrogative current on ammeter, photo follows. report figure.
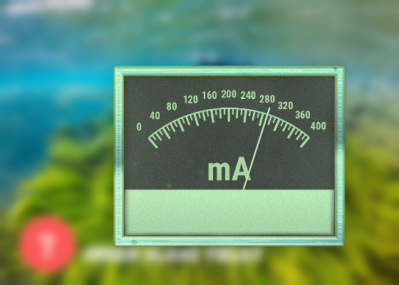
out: 290 mA
